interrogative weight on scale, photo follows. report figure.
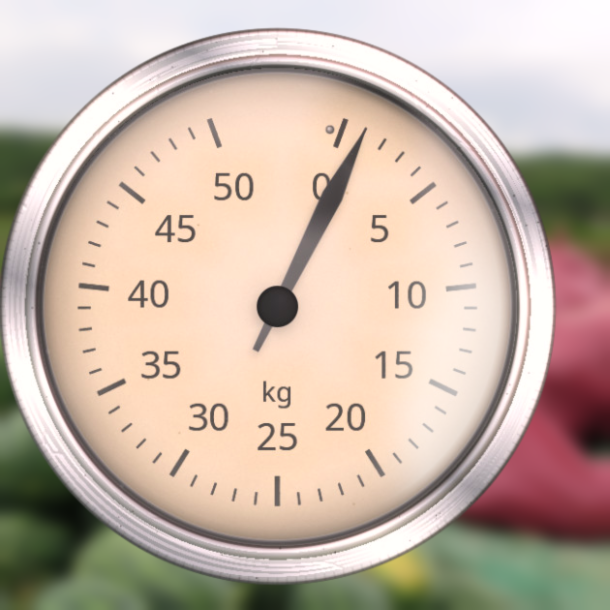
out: 1 kg
